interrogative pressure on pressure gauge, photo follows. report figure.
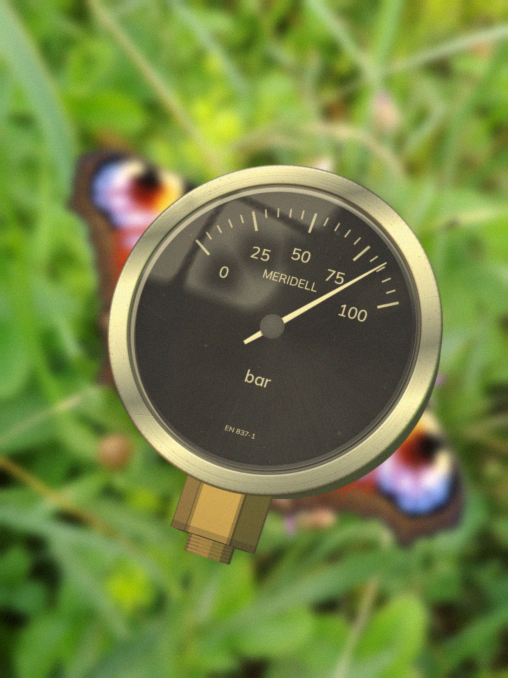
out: 85 bar
